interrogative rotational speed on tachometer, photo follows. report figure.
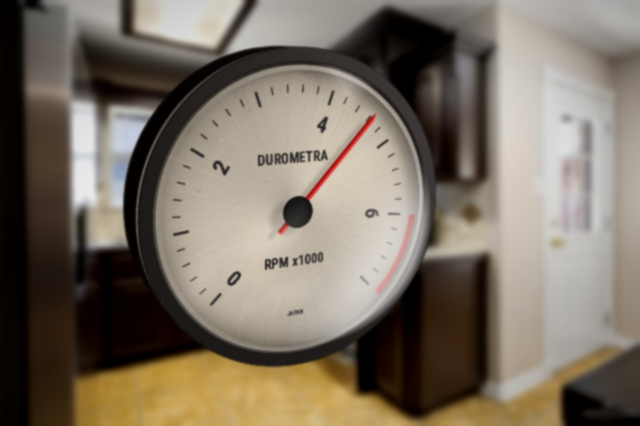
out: 4600 rpm
